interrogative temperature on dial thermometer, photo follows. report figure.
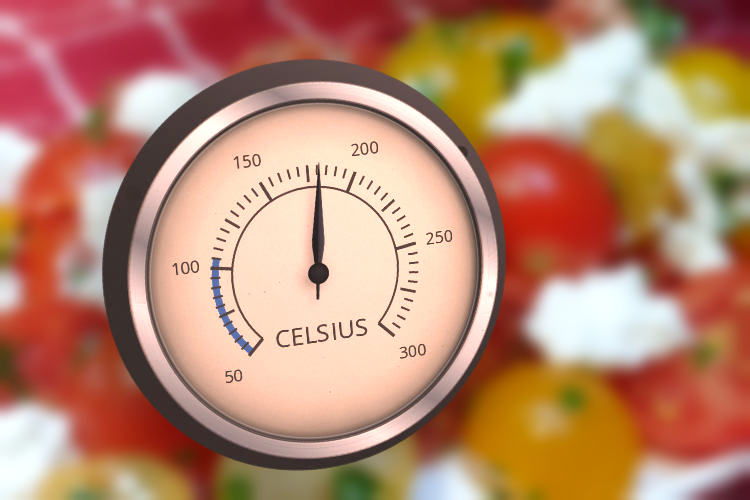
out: 180 °C
